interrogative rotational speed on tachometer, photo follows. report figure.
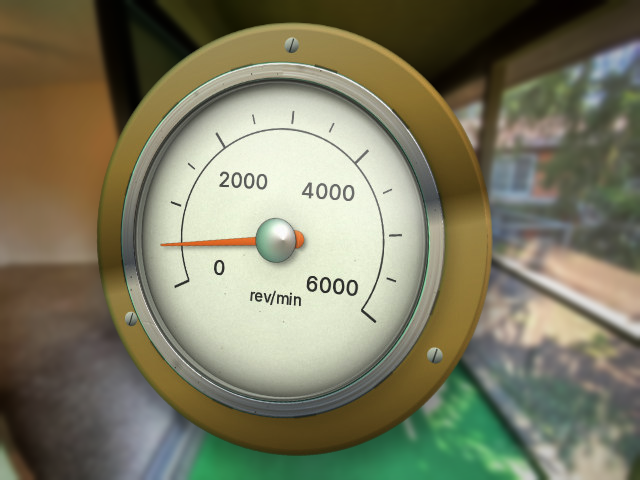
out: 500 rpm
